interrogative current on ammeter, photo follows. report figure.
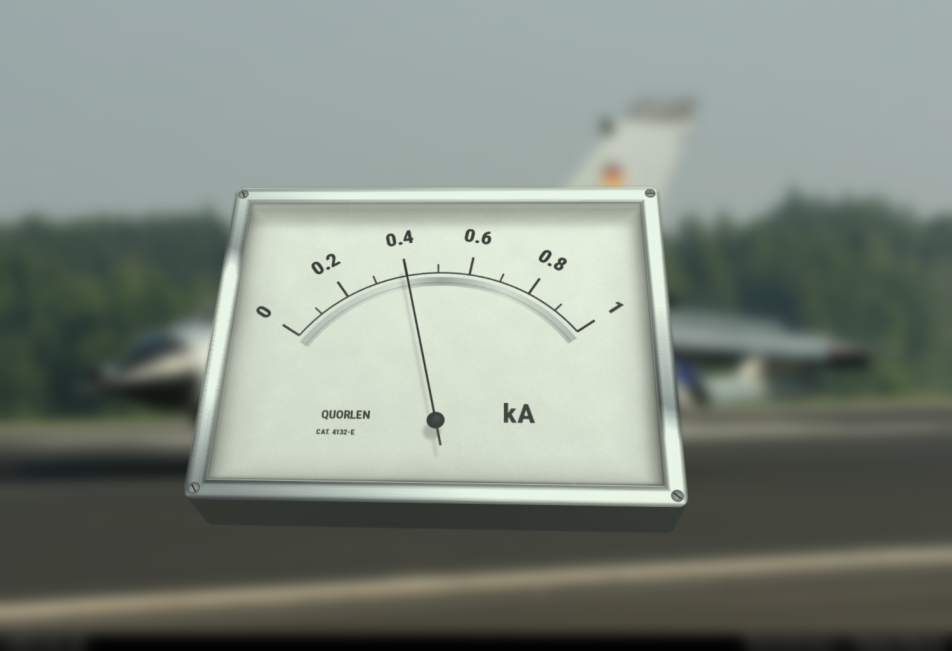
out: 0.4 kA
